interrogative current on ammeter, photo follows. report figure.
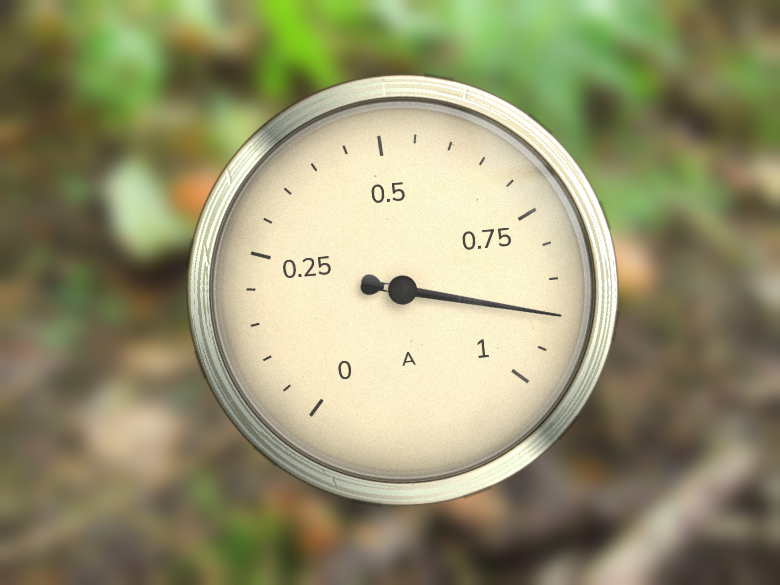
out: 0.9 A
